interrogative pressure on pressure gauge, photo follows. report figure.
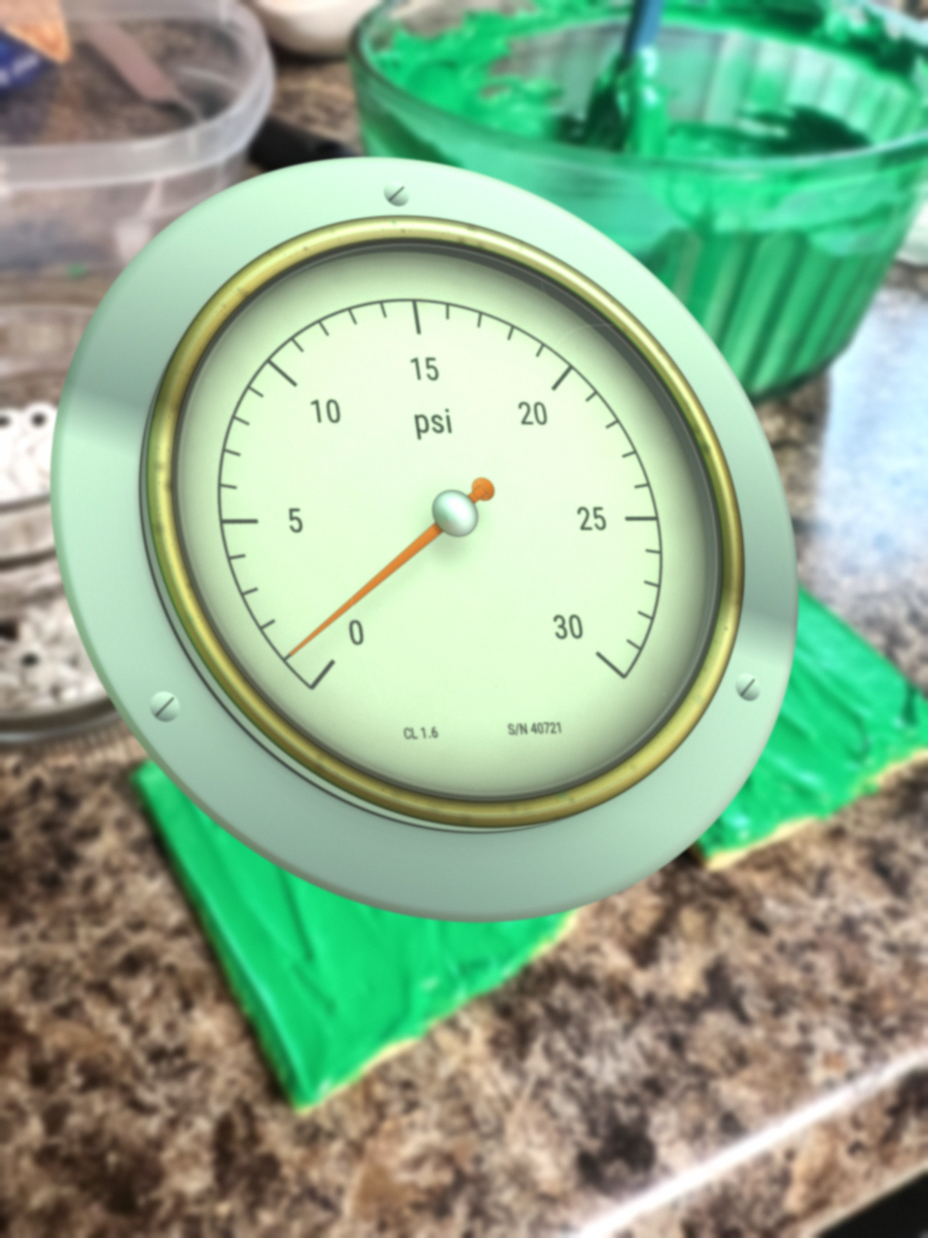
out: 1 psi
